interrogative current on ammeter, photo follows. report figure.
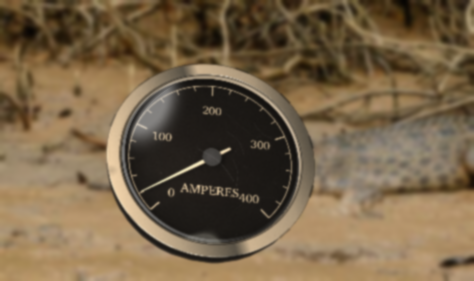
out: 20 A
